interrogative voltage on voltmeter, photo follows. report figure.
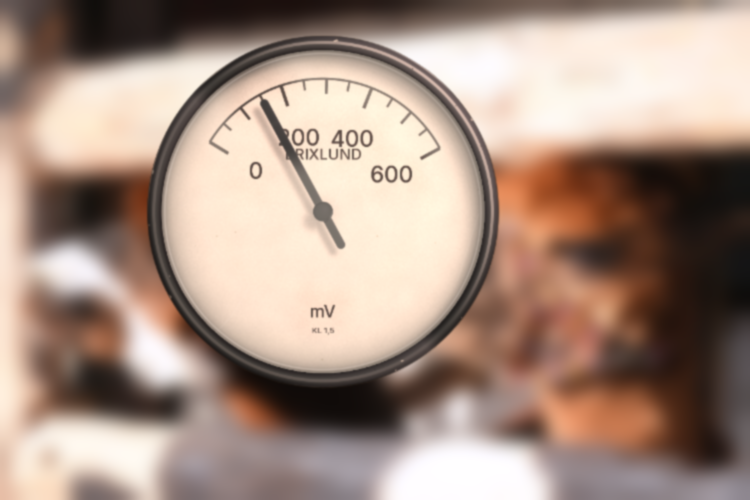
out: 150 mV
